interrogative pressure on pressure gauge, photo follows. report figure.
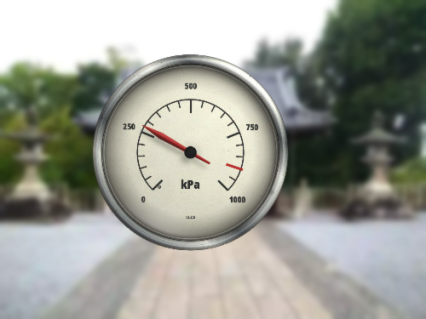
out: 275 kPa
